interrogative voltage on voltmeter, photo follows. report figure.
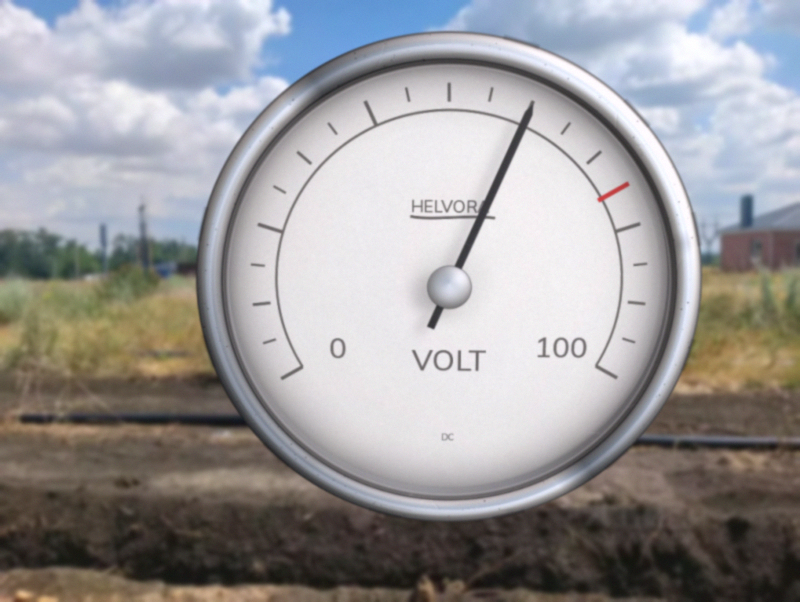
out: 60 V
